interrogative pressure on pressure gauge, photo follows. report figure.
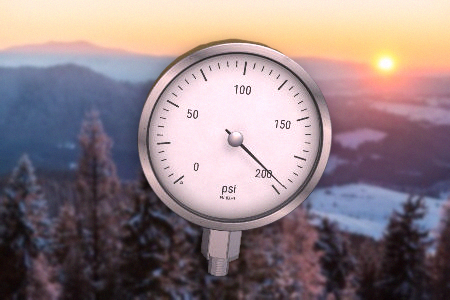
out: 195 psi
